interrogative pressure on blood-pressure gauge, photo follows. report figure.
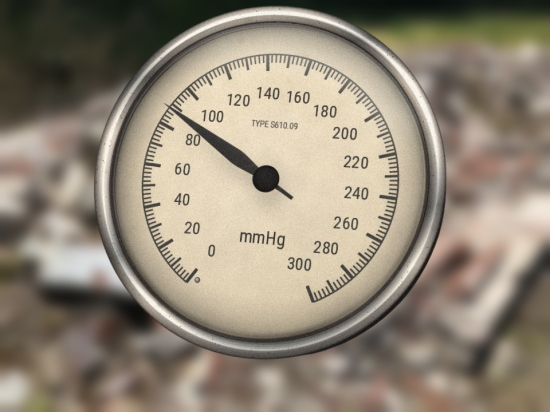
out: 88 mmHg
